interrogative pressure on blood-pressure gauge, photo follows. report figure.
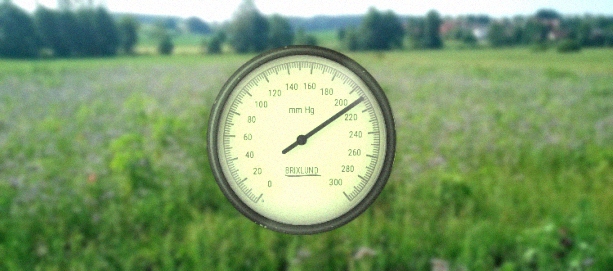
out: 210 mmHg
